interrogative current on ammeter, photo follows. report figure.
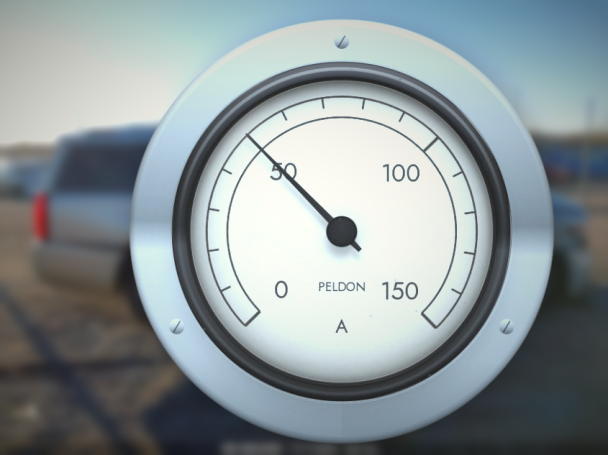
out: 50 A
